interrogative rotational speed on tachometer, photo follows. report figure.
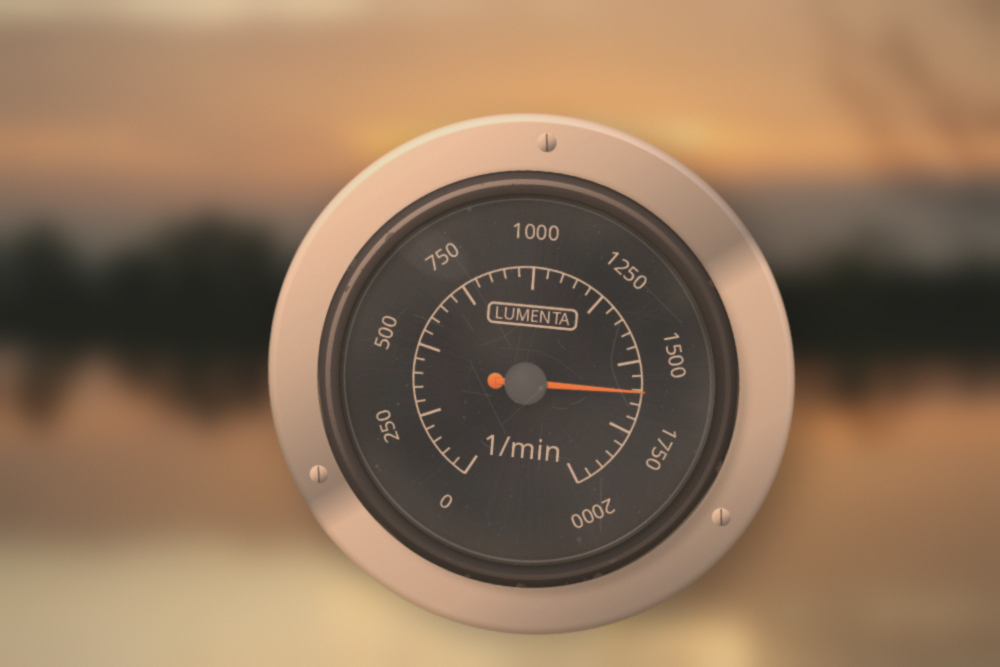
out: 1600 rpm
